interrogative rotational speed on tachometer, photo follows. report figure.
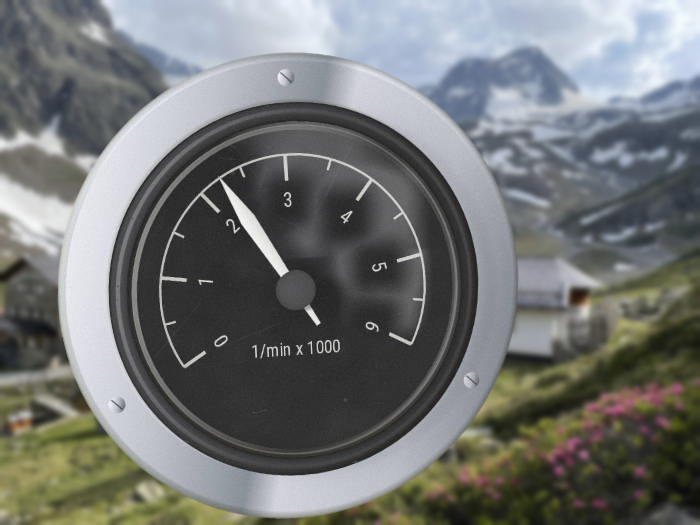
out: 2250 rpm
